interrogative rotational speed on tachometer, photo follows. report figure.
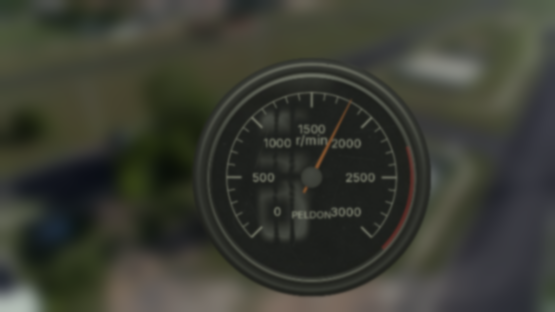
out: 1800 rpm
